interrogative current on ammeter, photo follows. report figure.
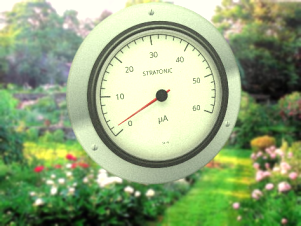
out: 2 µA
